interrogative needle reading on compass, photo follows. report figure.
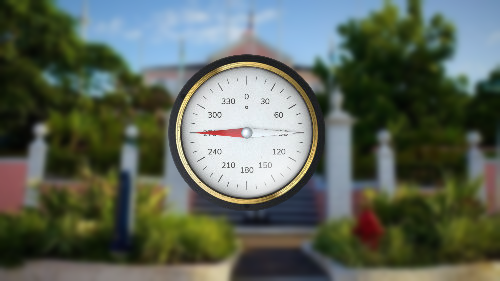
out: 270 °
